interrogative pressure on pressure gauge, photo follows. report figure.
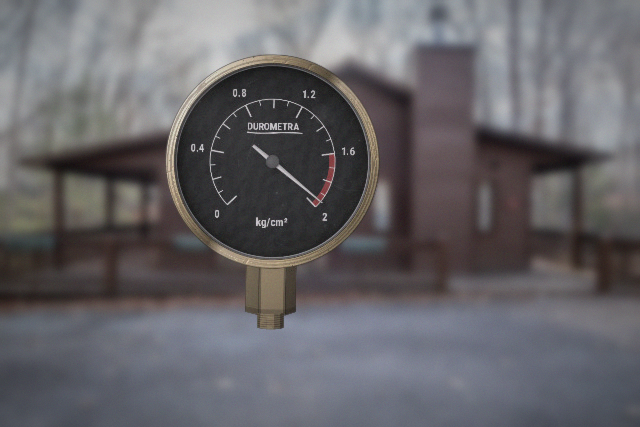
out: 1.95 kg/cm²
